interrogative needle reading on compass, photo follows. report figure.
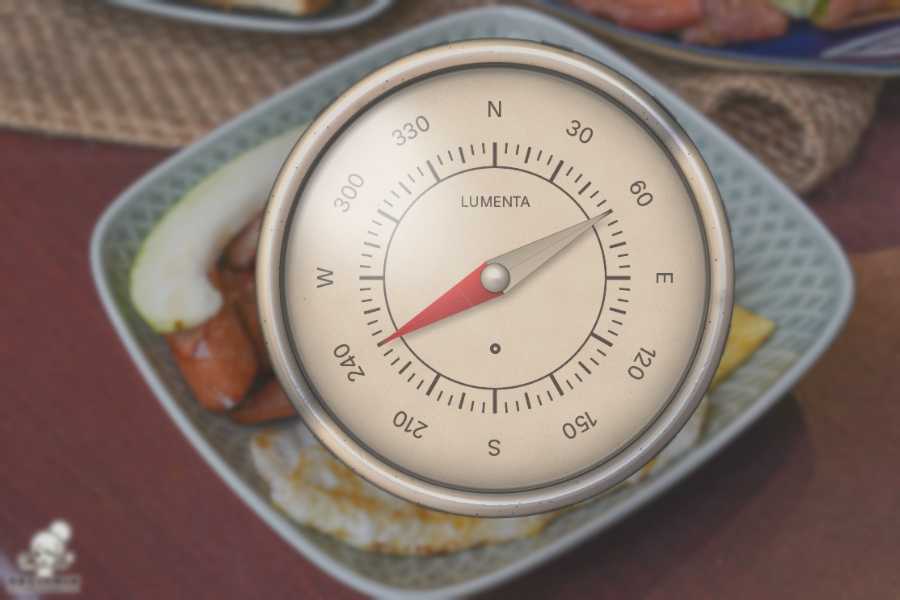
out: 240 °
